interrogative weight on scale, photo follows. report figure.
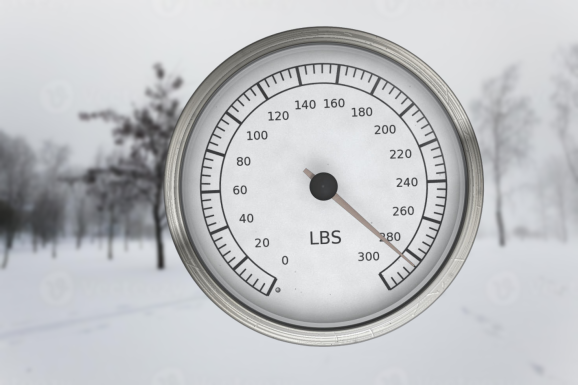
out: 284 lb
